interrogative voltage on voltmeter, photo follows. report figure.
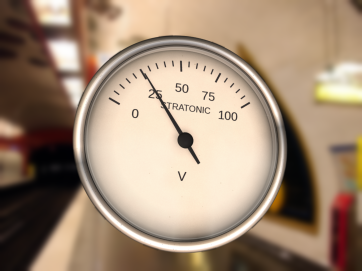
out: 25 V
